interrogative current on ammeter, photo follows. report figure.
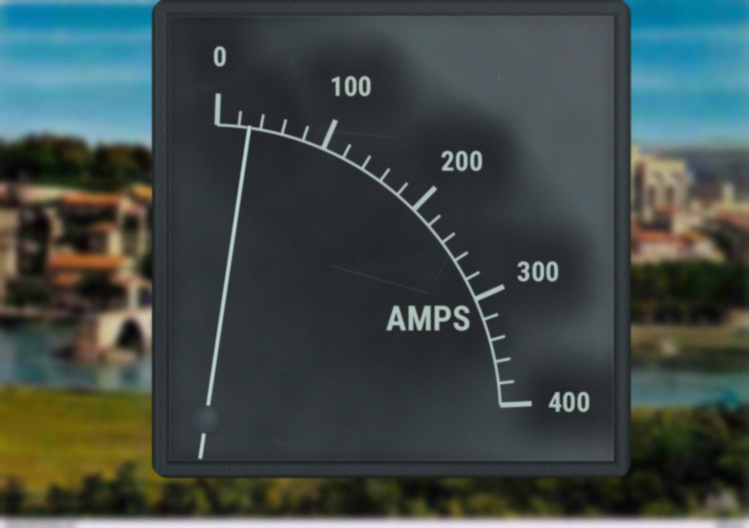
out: 30 A
